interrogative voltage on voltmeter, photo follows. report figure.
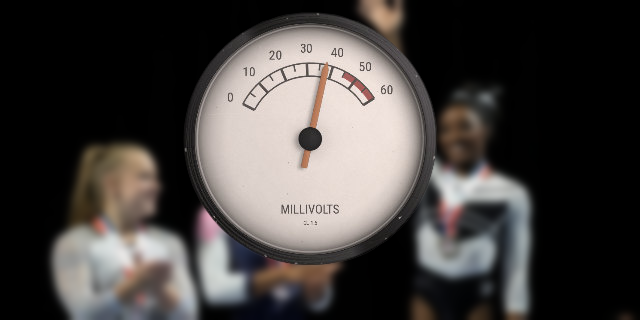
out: 37.5 mV
